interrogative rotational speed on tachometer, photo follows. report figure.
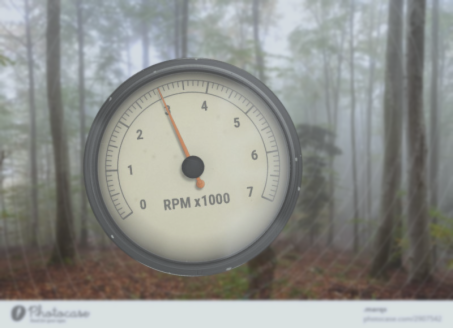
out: 3000 rpm
